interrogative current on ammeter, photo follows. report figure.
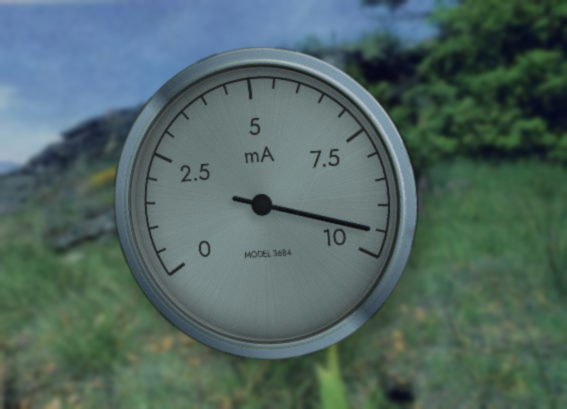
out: 9.5 mA
